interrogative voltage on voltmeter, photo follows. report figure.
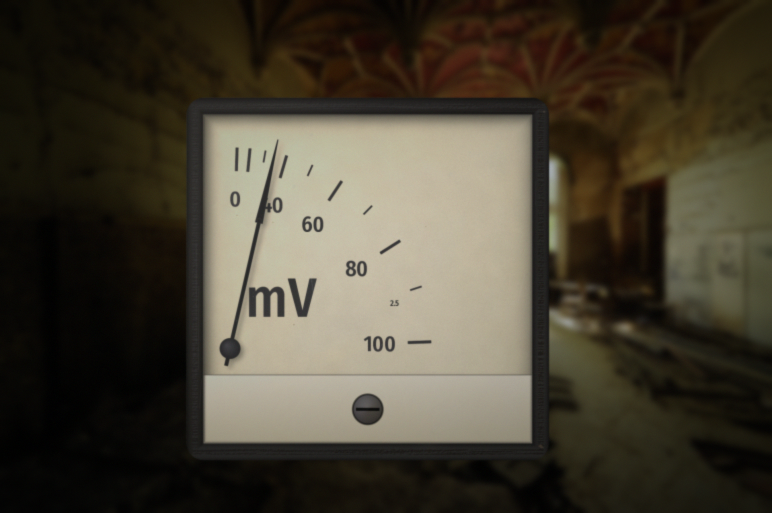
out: 35 mV
